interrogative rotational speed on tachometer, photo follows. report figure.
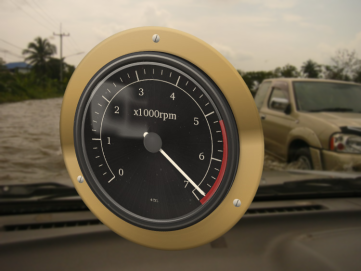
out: 6800 rpm
